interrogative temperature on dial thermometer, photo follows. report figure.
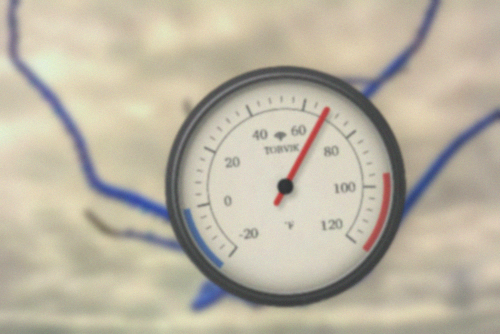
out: 68 °F
